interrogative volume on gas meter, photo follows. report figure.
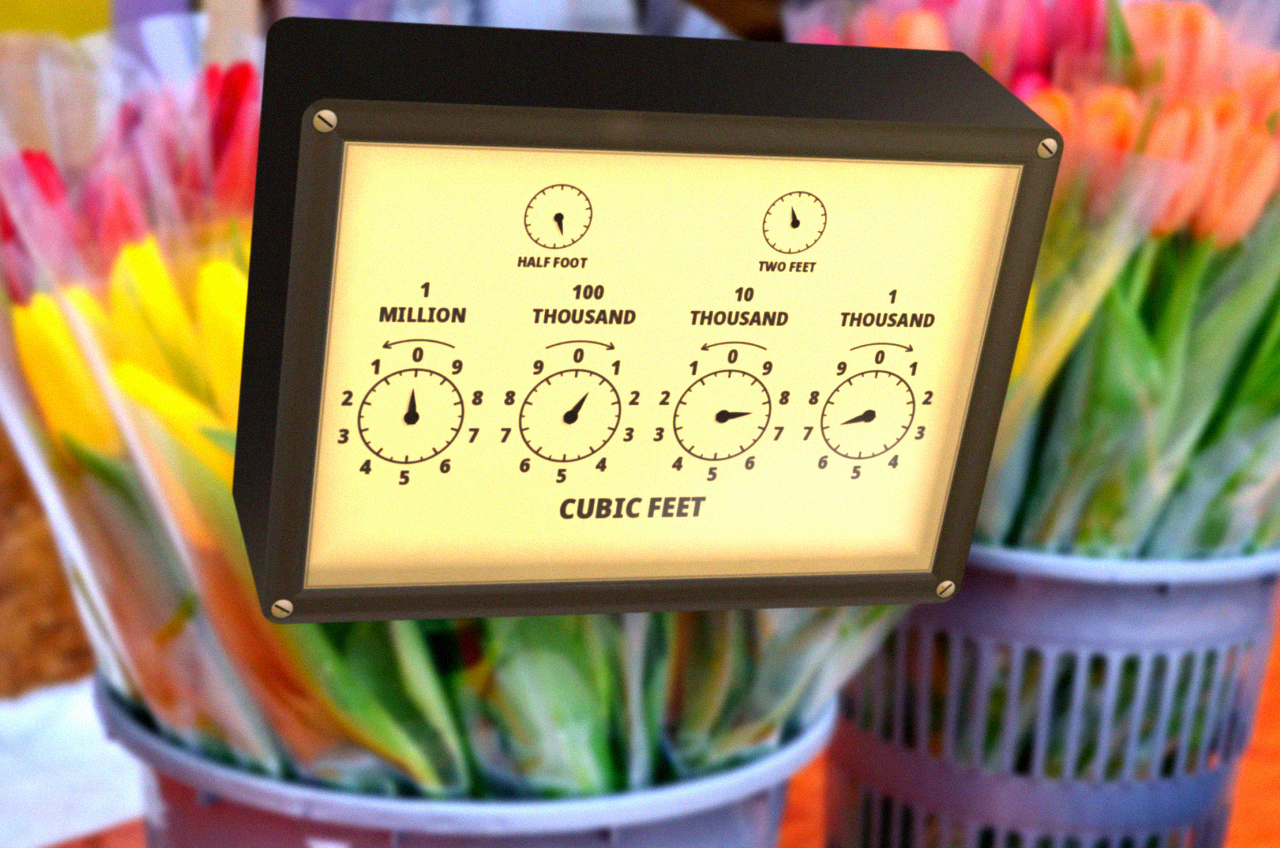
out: 7700 ft³
